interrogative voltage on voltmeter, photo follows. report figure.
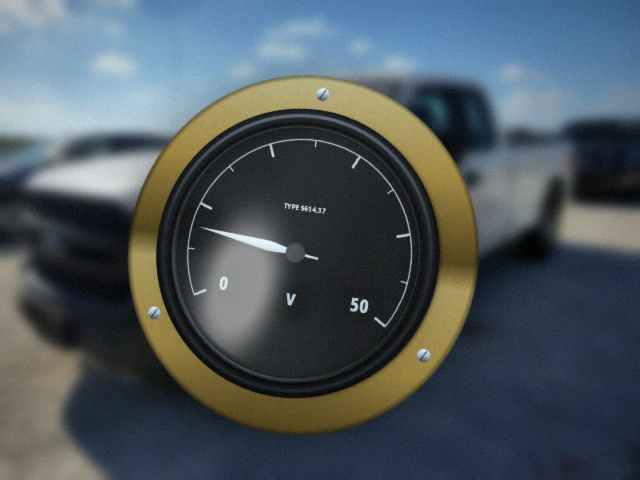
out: 7.5 V
